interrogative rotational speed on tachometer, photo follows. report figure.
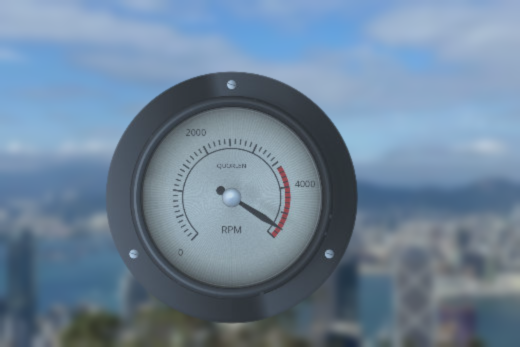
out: 4800 rpm
